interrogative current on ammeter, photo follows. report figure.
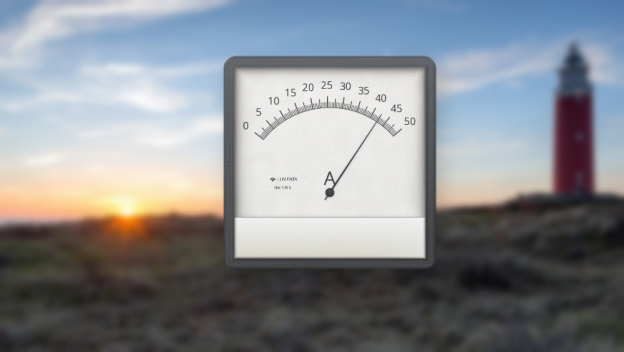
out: 42.5 A
